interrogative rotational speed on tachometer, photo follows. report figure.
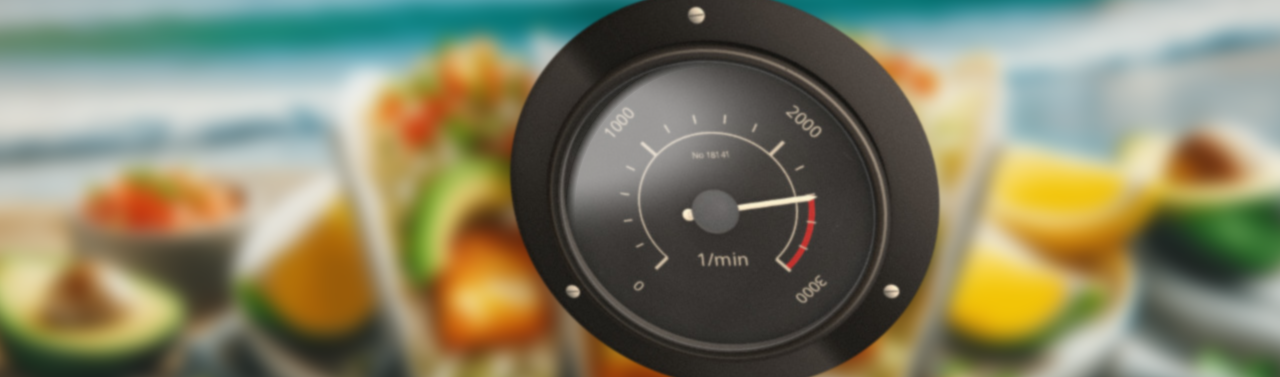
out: 2400 rpm
